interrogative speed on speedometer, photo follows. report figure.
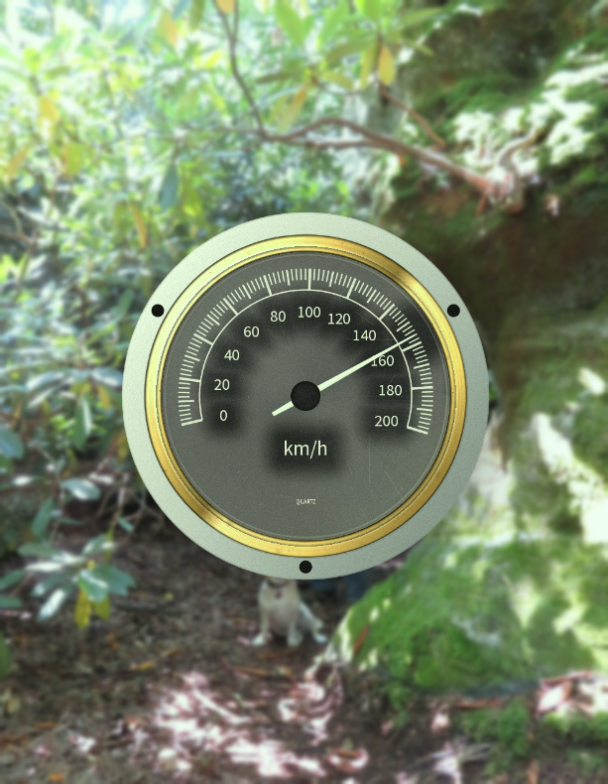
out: 156 km/h
